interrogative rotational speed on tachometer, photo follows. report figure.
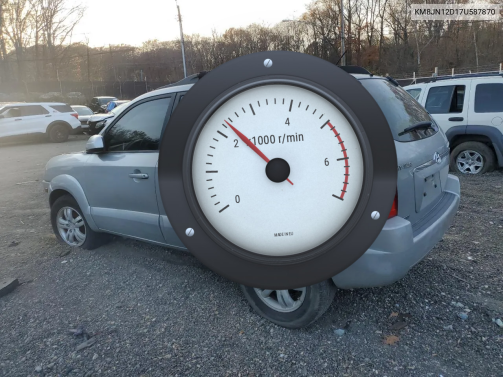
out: 2300 rpm
